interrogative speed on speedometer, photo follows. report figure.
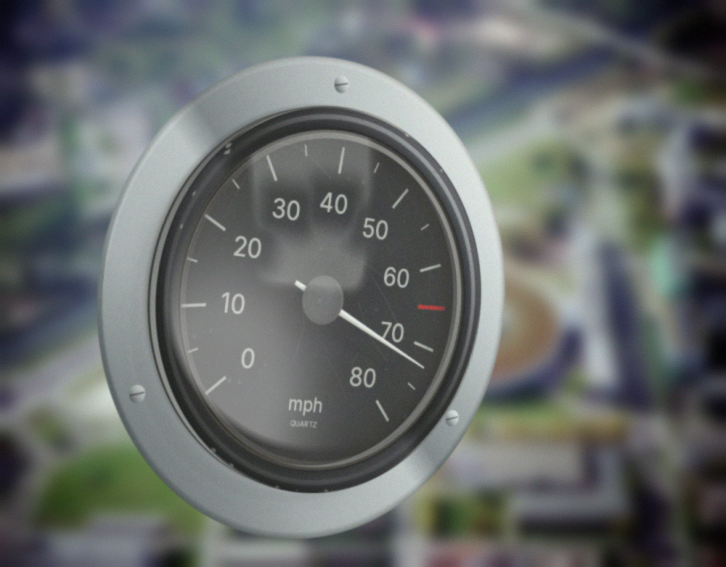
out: 72.5 mph
